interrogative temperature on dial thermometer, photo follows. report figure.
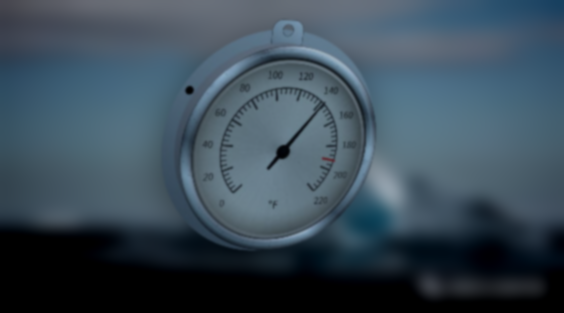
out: 140 °F
